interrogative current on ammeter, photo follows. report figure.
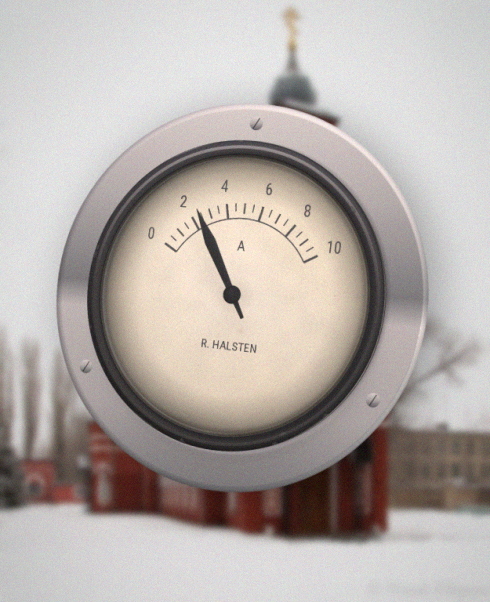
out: 2.5 A
